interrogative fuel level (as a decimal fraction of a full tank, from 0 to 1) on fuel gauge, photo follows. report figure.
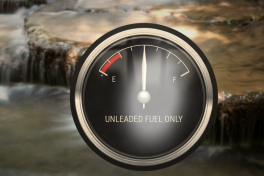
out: 0.5
